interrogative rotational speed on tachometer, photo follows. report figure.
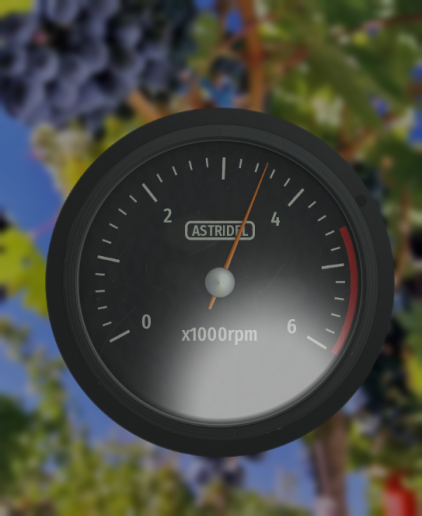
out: 3500 rpm
